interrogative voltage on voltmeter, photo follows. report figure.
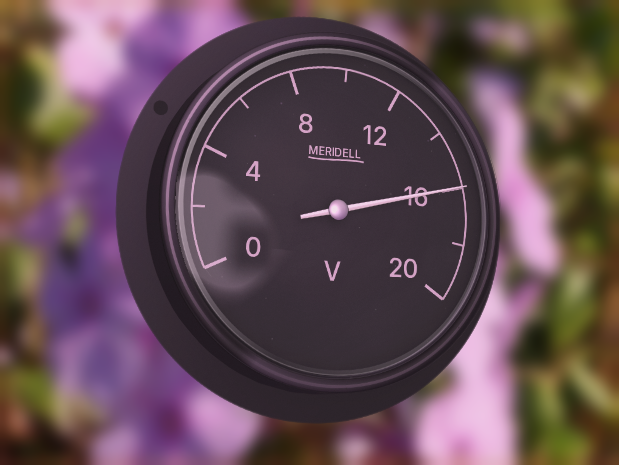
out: 16 V
